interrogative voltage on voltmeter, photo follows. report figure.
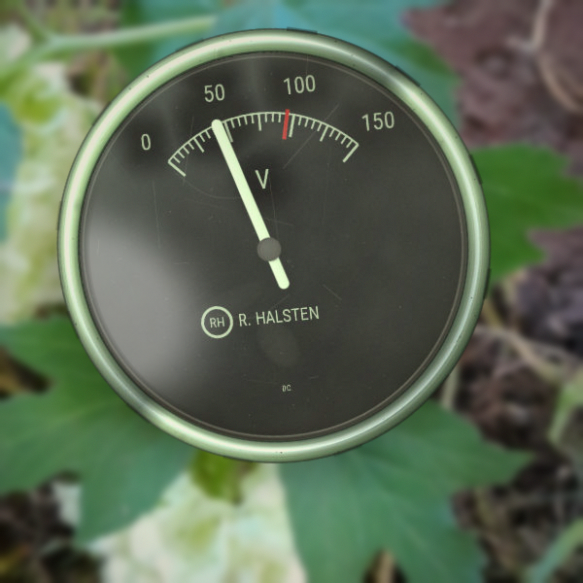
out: 45 V
